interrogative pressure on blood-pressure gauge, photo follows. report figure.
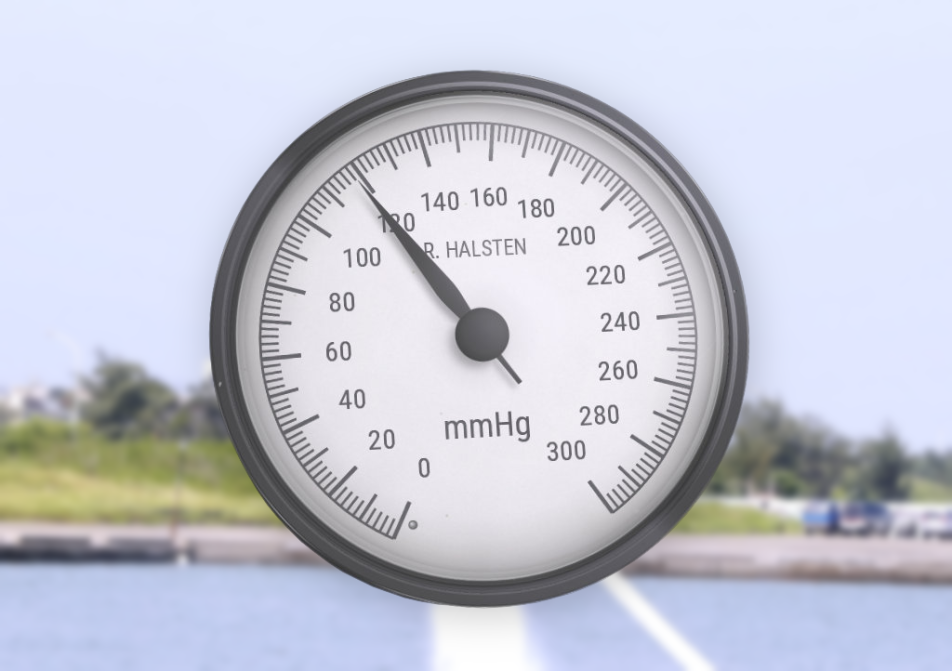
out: 118 mmHg
